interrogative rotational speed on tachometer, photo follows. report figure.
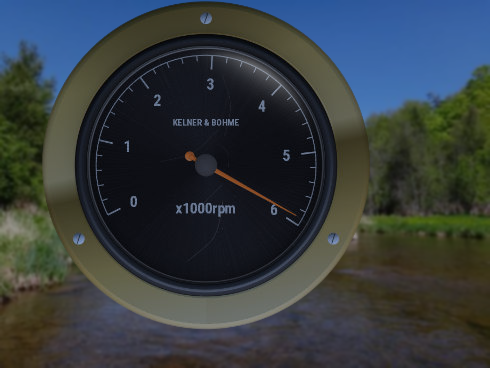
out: 5900 rpm
